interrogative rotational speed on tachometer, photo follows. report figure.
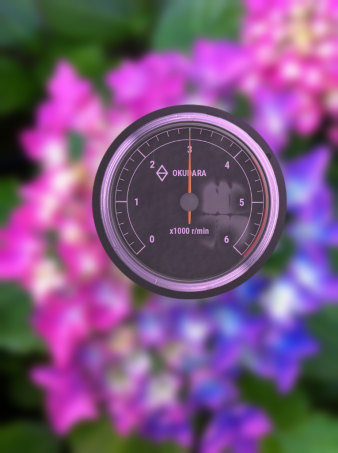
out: 3000 rpm
